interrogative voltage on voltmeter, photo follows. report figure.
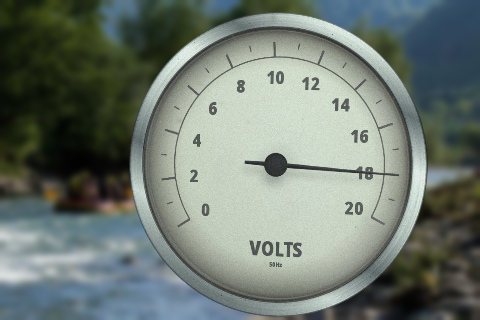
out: 18 V
